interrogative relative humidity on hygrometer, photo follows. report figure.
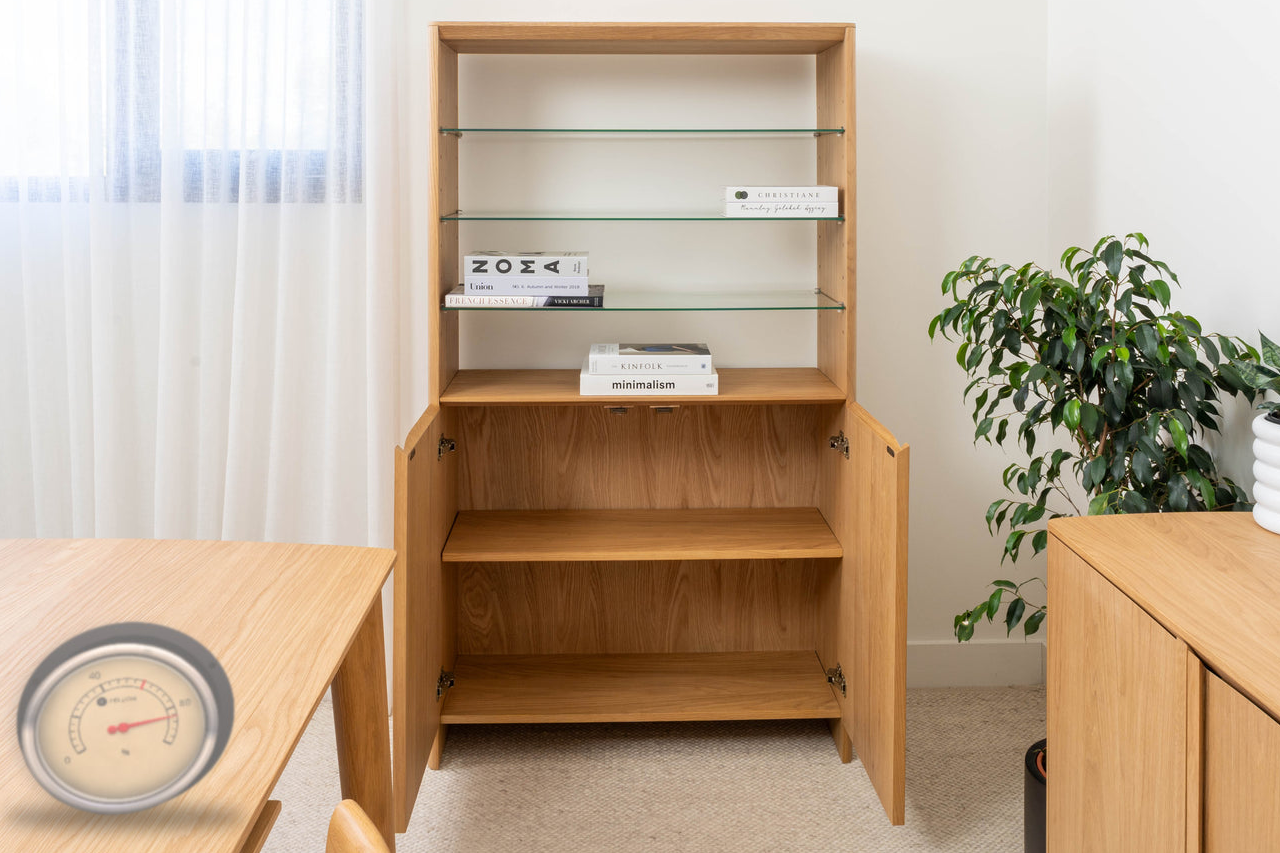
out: 84 %
